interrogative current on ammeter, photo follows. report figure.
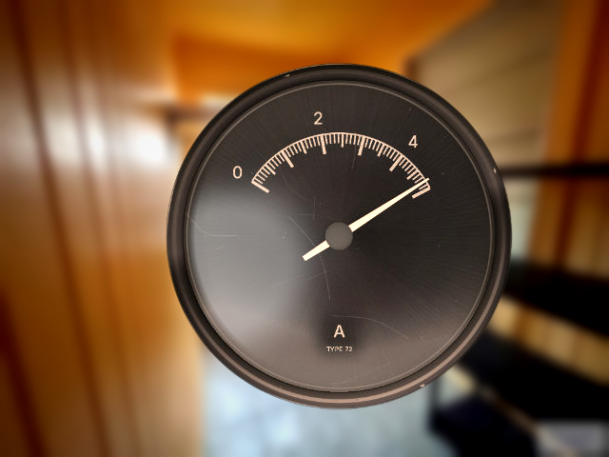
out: 4.8 A
